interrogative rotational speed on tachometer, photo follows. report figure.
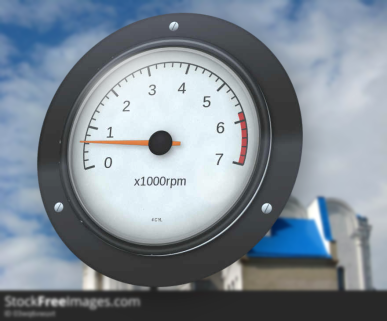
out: 600 rpm
